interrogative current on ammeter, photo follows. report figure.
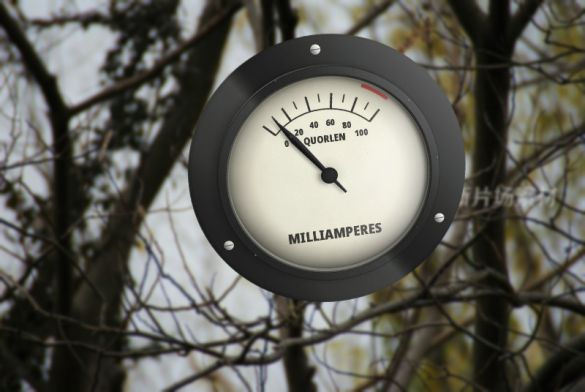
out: 10 mA
